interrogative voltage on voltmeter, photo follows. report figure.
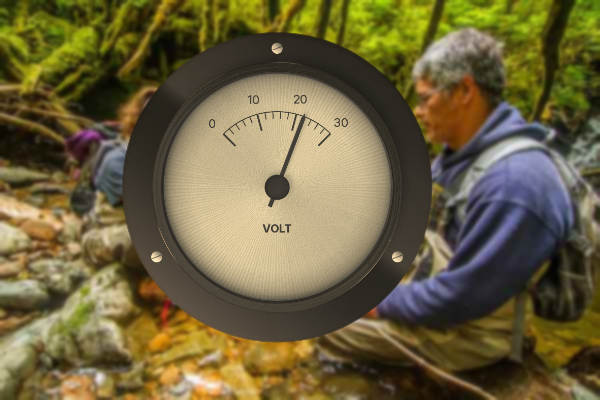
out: 22 V
